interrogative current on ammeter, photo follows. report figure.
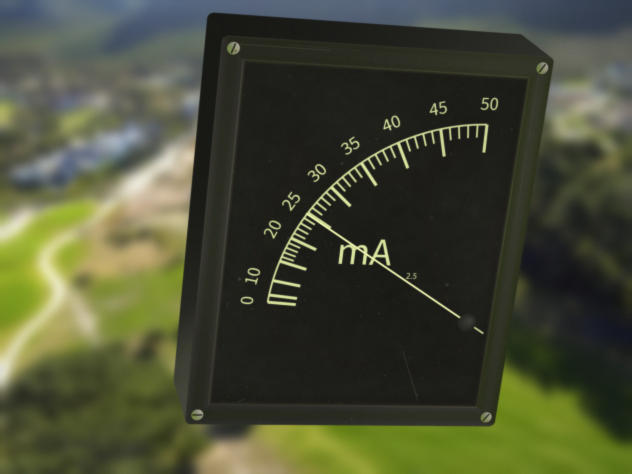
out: 25 mA
